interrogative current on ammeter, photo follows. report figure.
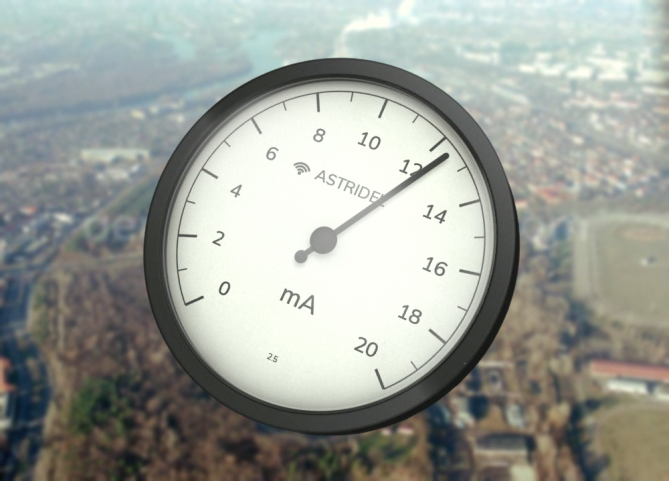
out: 12.5 mA
